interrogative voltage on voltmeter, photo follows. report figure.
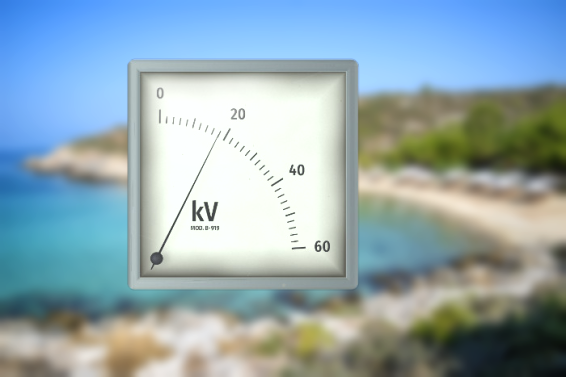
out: 18 kV
